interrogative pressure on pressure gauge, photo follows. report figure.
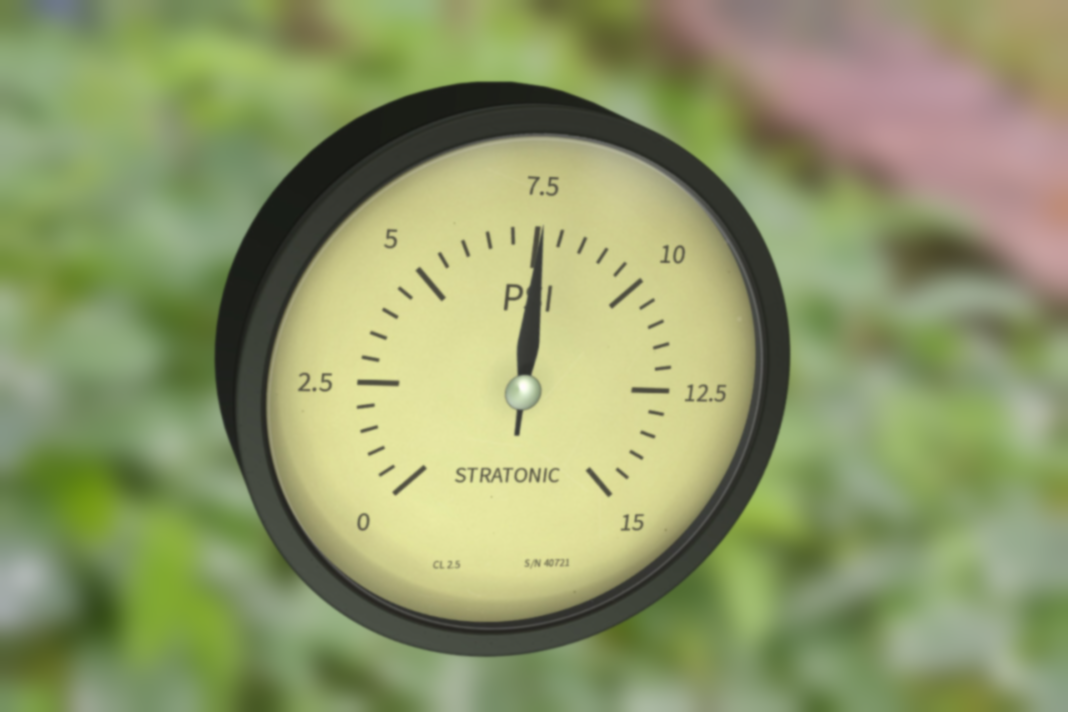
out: 7.5 psi
